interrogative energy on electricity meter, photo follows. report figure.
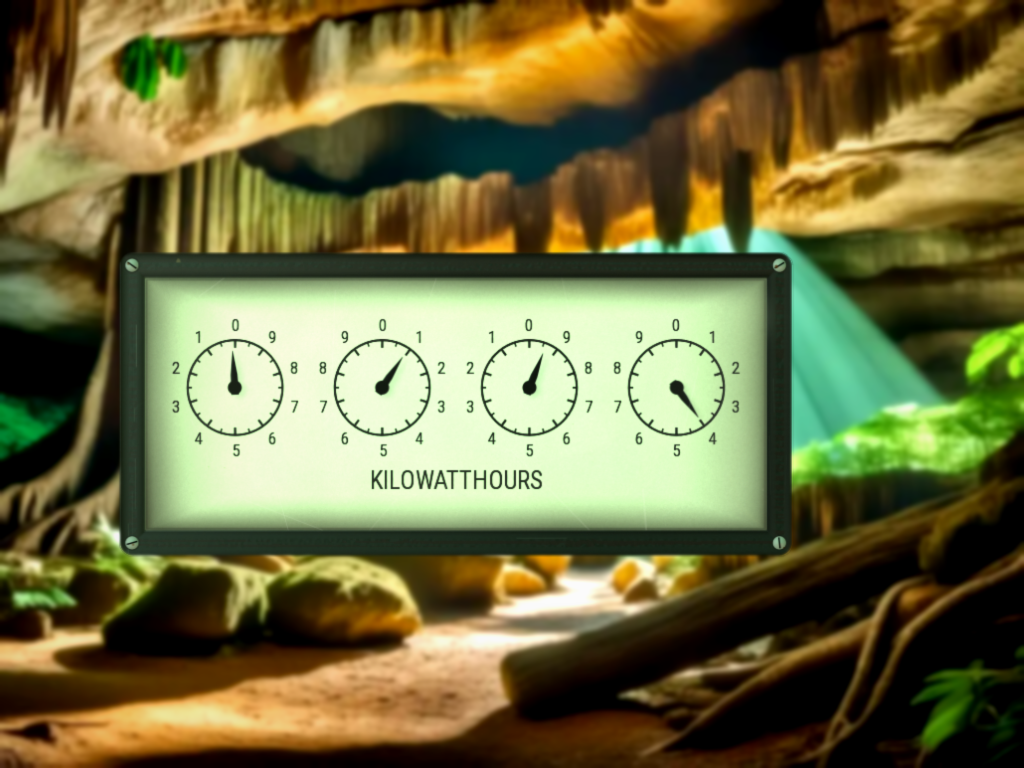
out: 94 kWh
